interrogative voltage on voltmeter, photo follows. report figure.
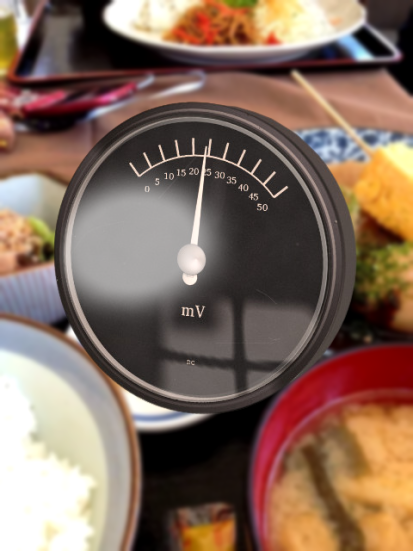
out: 25 mV
